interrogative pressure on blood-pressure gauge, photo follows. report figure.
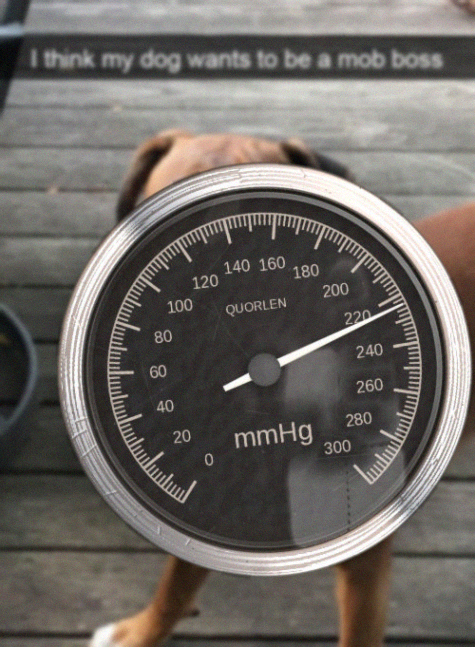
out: 224 mmHg
